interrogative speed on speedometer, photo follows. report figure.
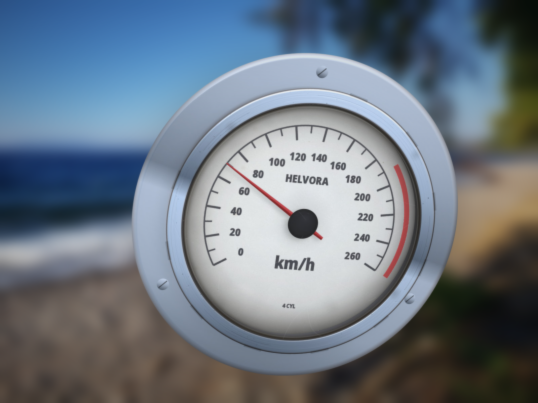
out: 70 km/h
